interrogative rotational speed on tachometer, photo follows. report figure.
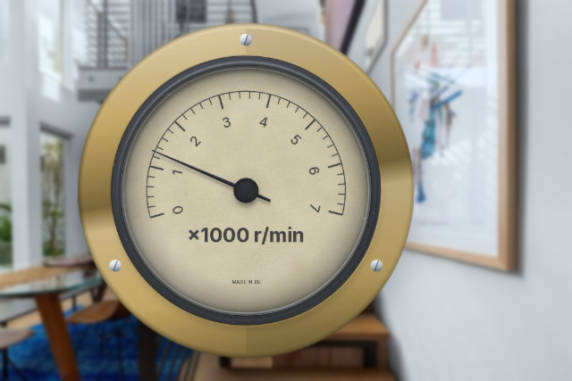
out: 1300 rpm
